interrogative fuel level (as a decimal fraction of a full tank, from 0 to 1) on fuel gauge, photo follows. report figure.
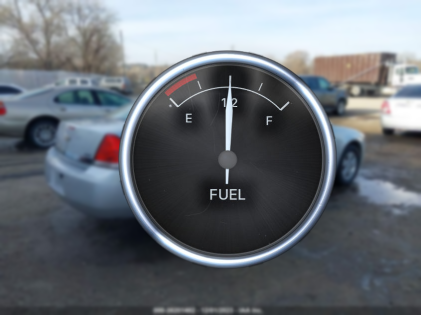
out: 0.5
